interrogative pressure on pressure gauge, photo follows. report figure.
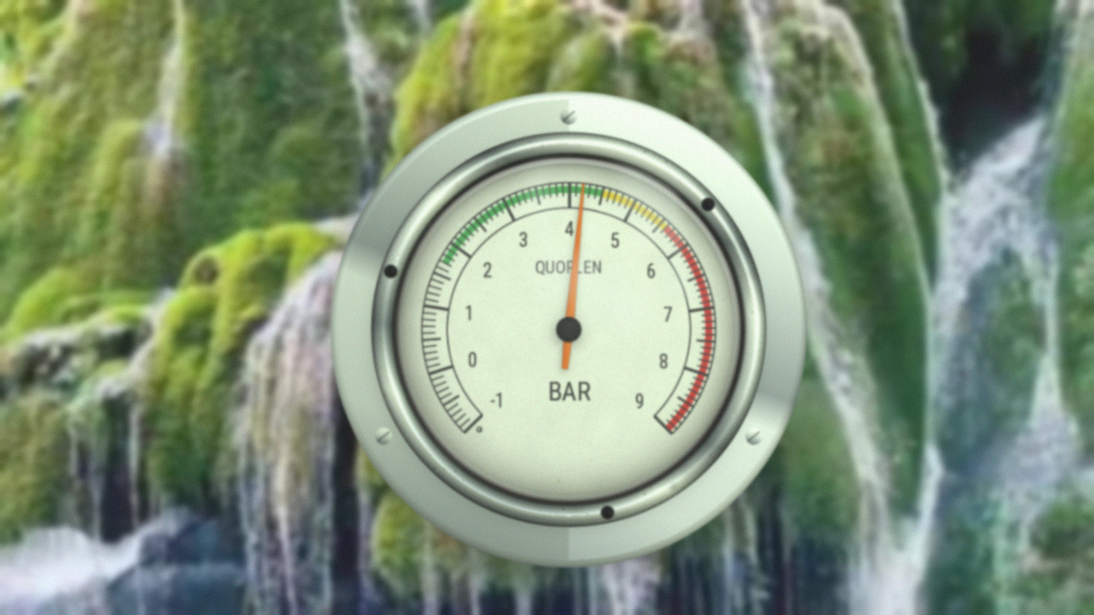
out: 4.2 bar
